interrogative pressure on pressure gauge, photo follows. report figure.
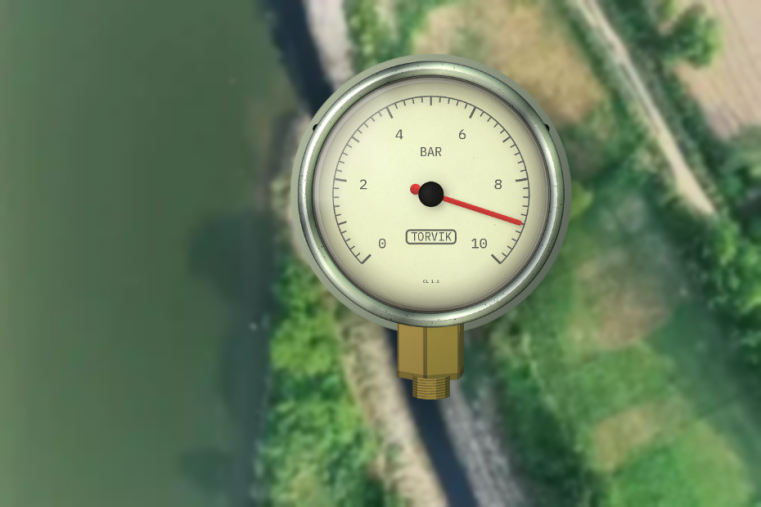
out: 9 bar
